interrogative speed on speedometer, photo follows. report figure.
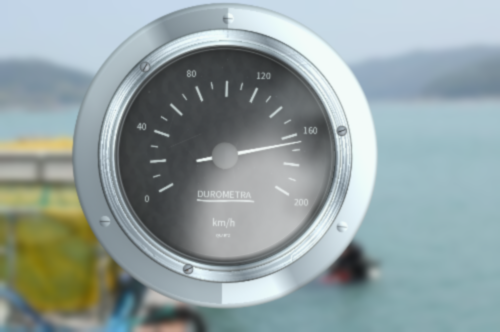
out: 165 km/h
